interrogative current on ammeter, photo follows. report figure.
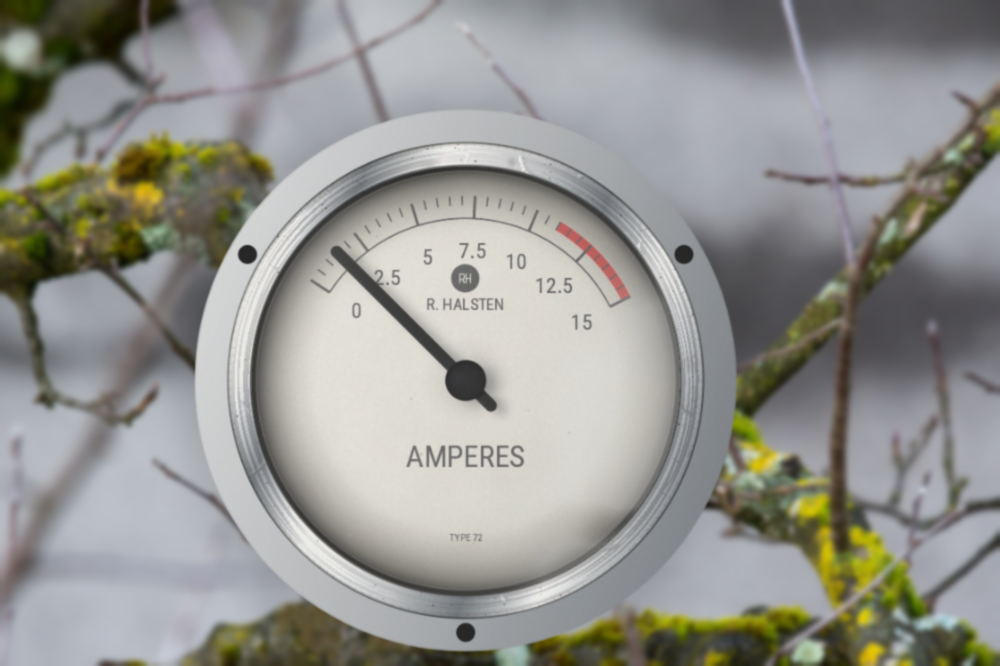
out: 1.5 A
